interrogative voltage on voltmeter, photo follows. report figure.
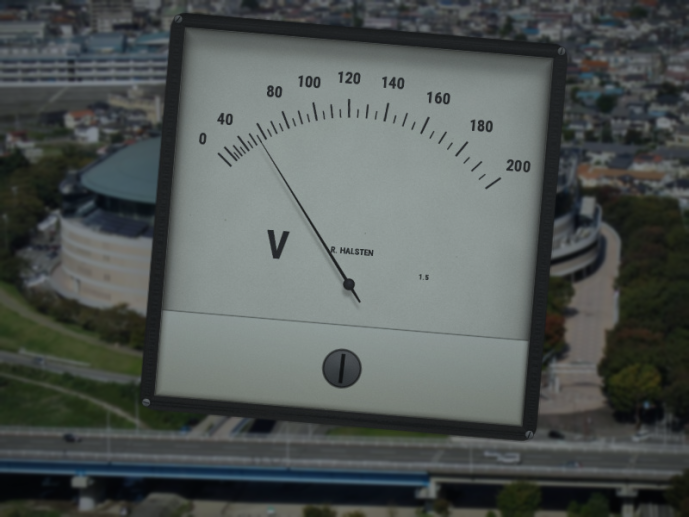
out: 55 V
